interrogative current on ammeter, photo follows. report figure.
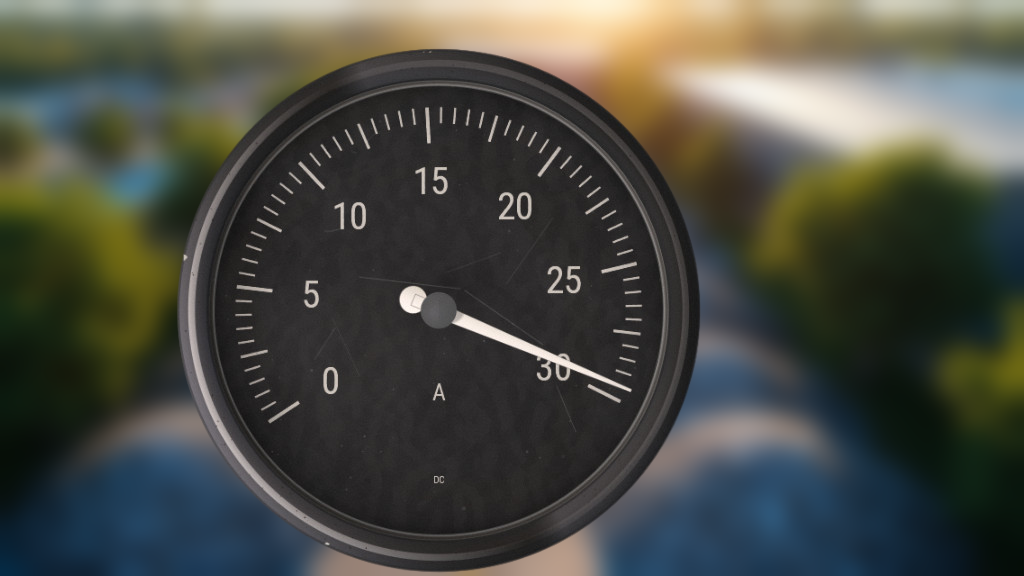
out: 29.5 A
